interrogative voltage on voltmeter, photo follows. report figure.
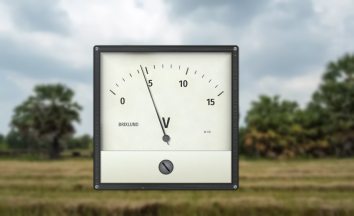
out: 4.5 V
